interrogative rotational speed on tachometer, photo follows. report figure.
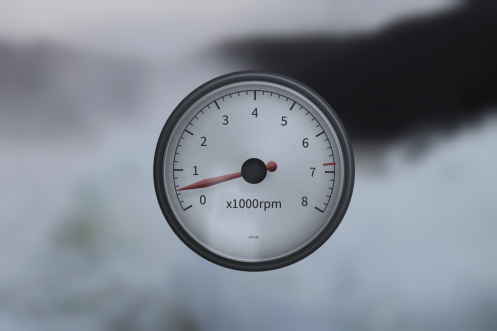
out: 500 rpm
